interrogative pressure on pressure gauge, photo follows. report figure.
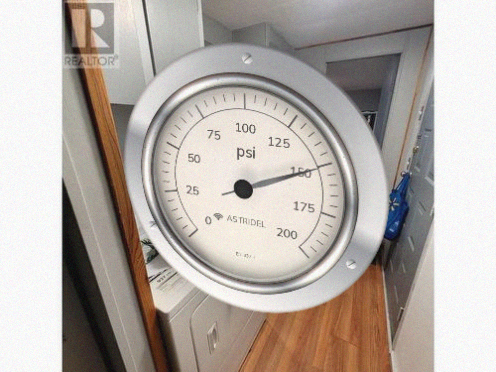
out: 150 psi
